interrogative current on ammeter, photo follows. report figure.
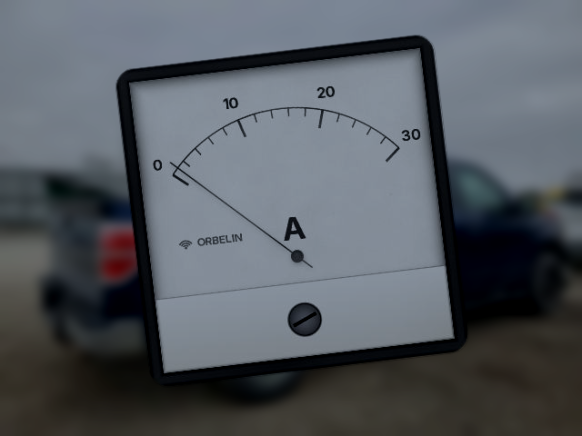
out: 1 A
